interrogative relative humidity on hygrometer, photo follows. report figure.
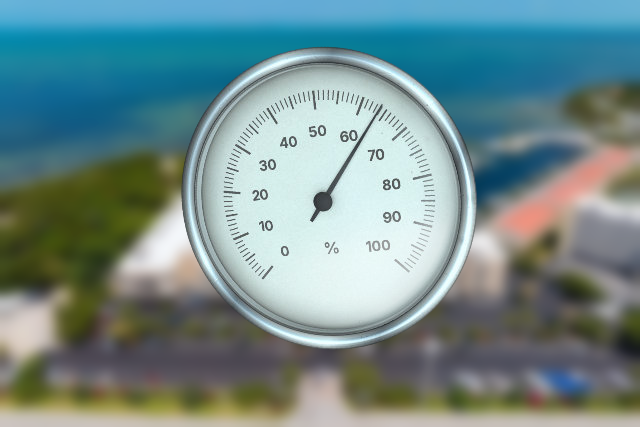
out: 64 %
